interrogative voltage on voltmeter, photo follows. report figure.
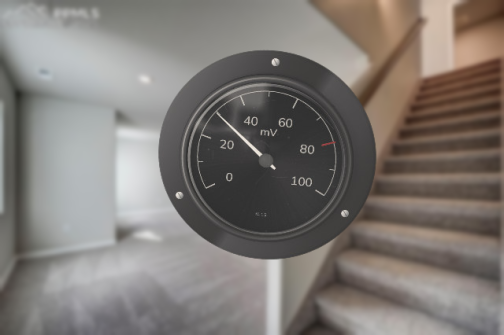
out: 30 mV
